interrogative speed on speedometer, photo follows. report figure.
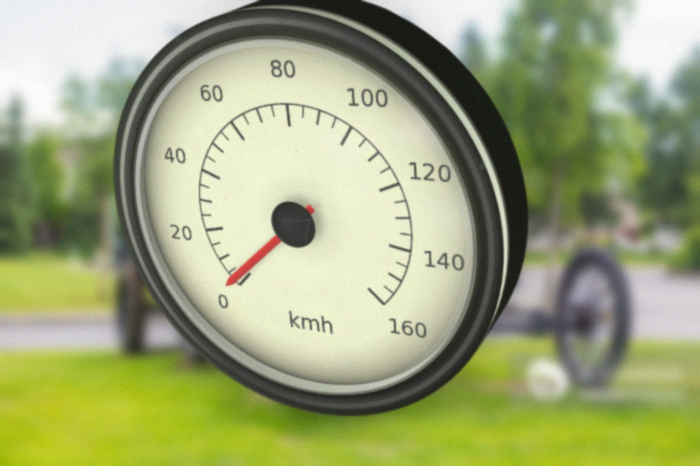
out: 2.5 km/h
